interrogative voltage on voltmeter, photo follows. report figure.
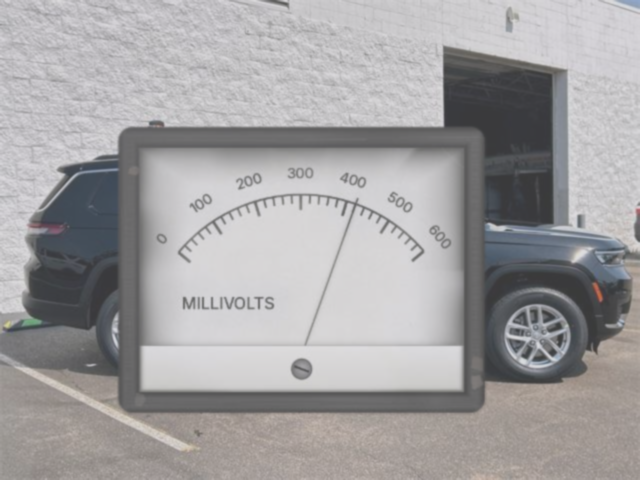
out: 420 mV
